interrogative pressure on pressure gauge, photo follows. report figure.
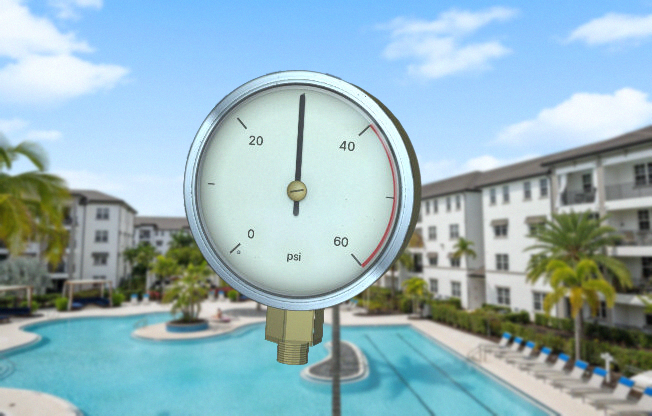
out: 30 psi
